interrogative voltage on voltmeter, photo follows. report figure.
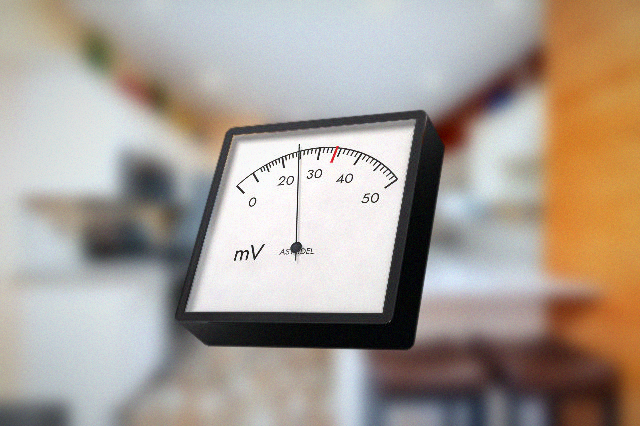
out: 25 mV
